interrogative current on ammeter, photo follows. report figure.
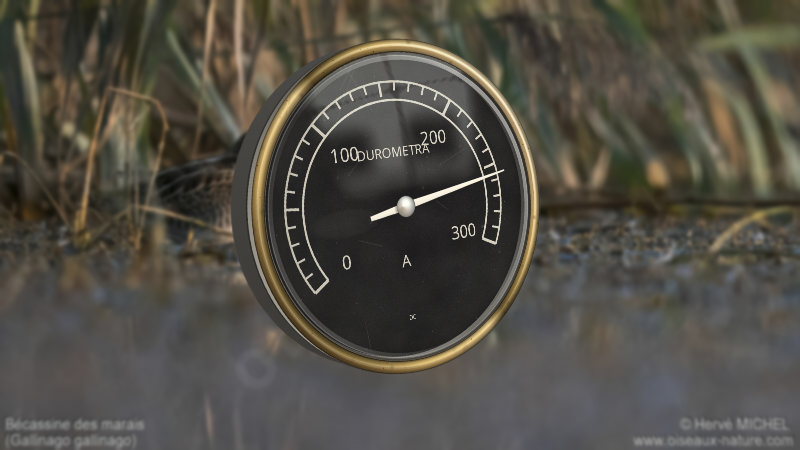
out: 255 A
